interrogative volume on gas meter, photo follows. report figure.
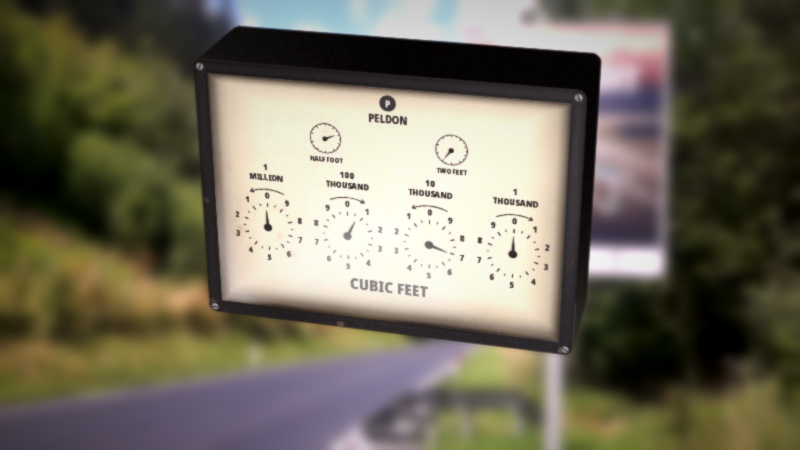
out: 7000 ft³
